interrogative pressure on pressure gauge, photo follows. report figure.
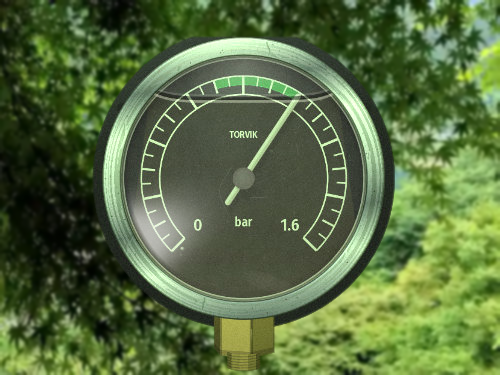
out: 1 bar
